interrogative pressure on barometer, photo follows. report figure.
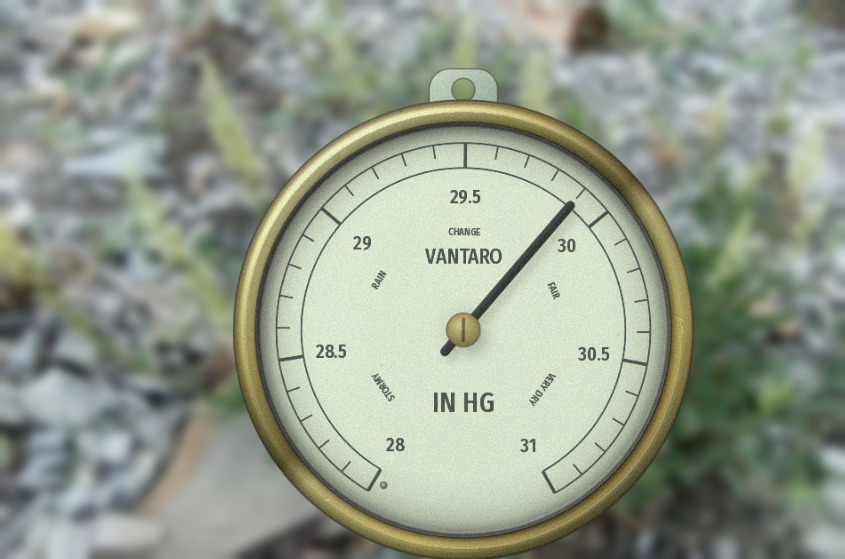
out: 29.9 inHg
